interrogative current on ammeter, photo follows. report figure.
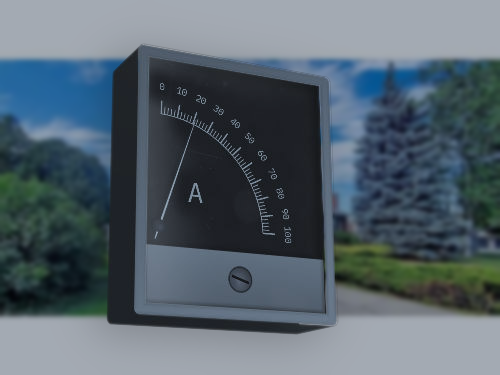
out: 20 A
